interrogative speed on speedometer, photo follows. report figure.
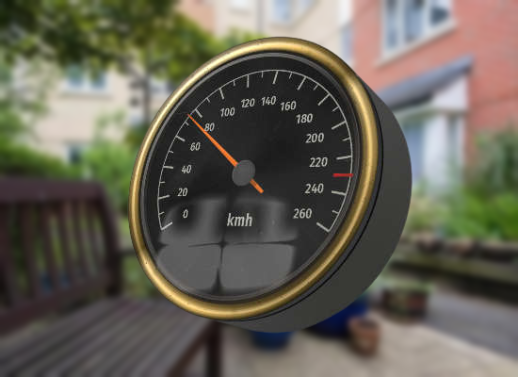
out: 75 km/h
